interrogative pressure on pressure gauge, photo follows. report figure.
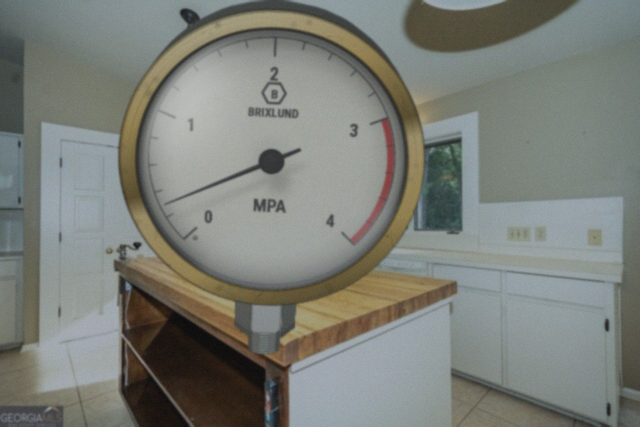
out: 0.3 MPa
